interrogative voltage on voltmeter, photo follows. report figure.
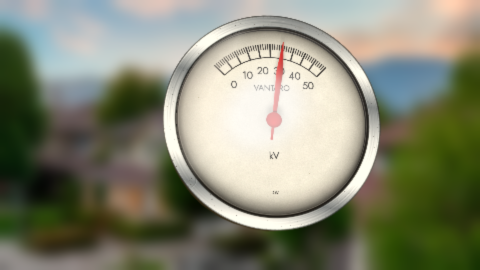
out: 30 kV
